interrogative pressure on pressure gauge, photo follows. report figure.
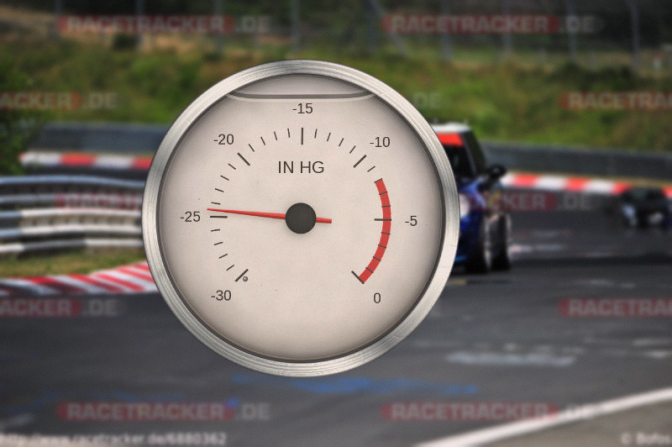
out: -24.5 inHg
